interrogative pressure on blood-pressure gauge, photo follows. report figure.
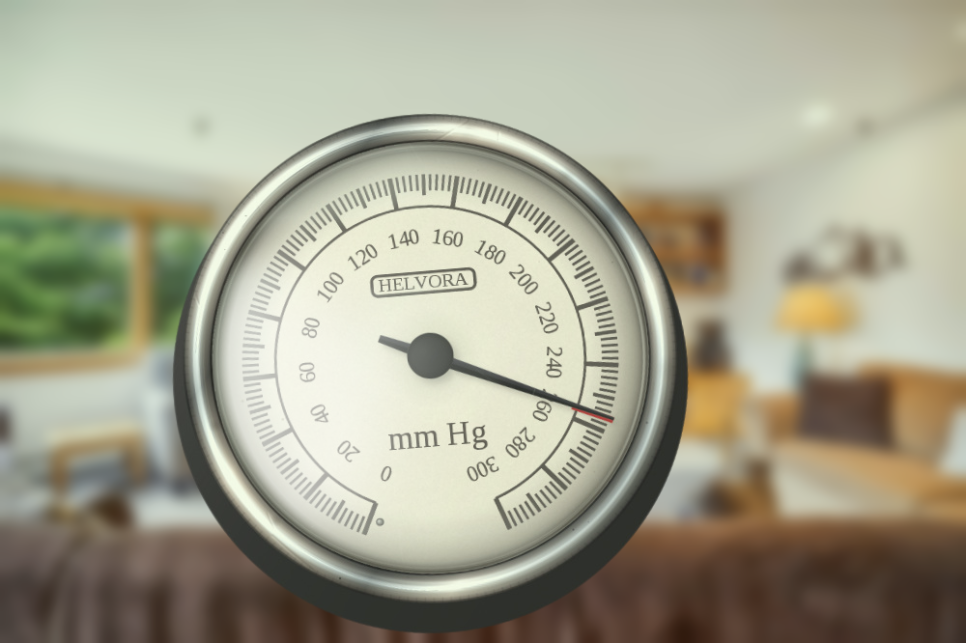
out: 256 mmHg
